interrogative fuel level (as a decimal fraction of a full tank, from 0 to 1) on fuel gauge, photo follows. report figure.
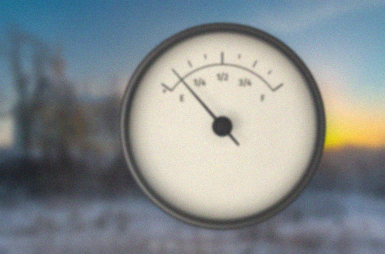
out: 0.125
